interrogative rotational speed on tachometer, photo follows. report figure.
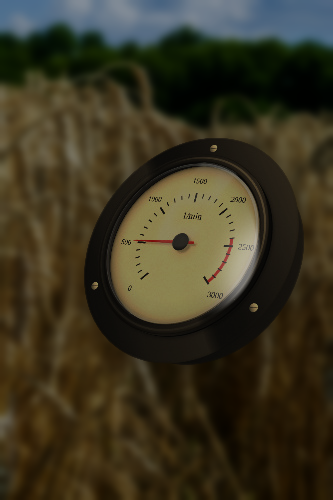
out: 500 rpm
